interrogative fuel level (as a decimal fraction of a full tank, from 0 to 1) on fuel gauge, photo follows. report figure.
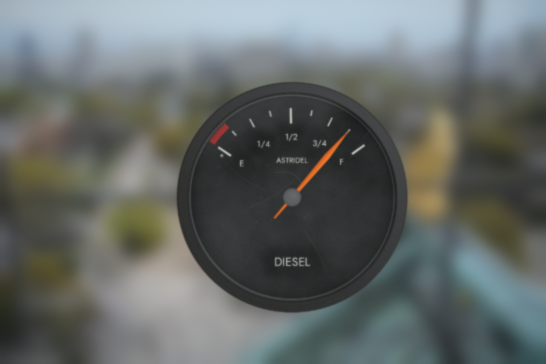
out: 0.875
